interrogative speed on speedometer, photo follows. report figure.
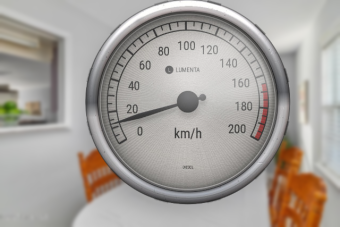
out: 12.5 km/h
